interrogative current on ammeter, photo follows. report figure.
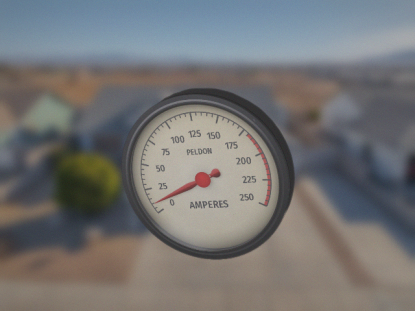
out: 10 A
